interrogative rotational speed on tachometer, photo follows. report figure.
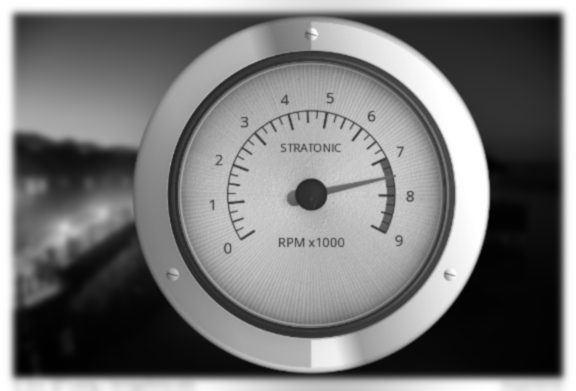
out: 7500 rpm
